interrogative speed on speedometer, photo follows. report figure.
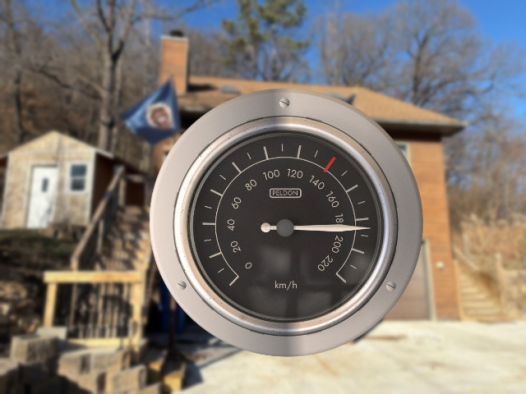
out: 185 km/h
